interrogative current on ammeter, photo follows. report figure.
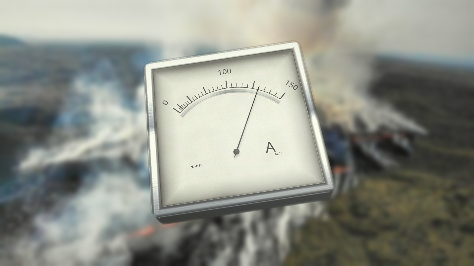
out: 130 A
